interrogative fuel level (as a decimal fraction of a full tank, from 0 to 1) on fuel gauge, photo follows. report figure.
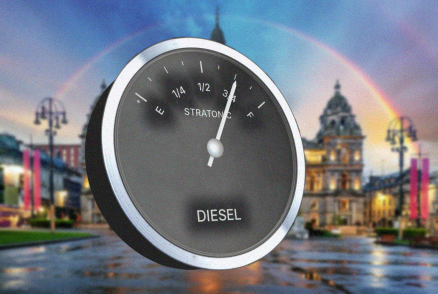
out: 0.75
